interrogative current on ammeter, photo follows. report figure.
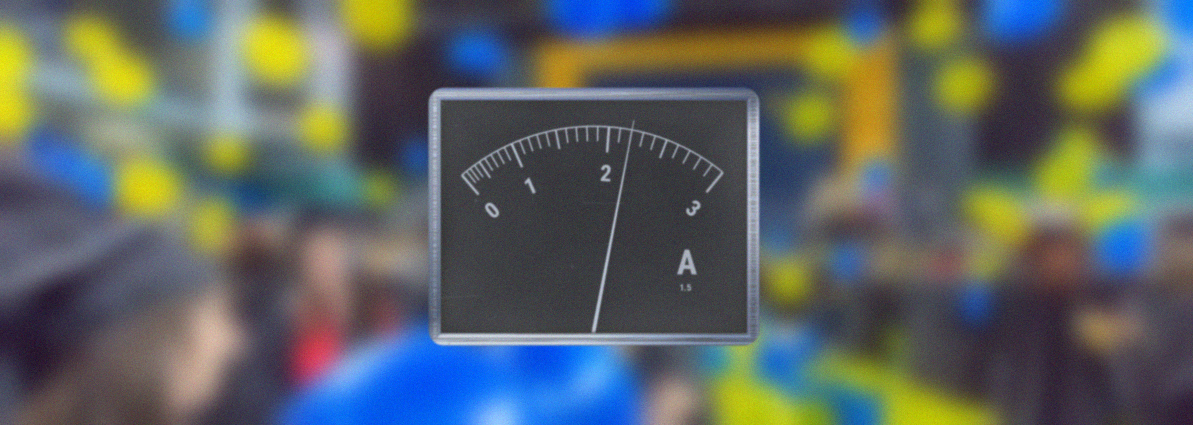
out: 2.2 A
